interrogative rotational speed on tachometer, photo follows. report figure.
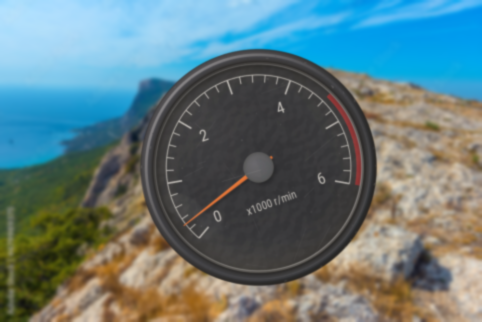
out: 300 rpm
